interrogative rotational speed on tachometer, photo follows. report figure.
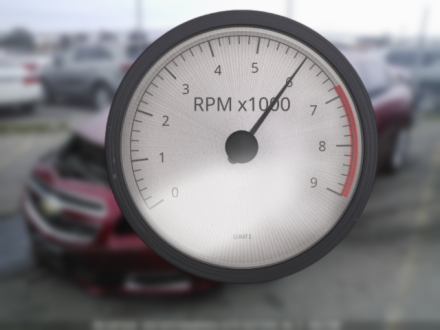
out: 6000 rpm
